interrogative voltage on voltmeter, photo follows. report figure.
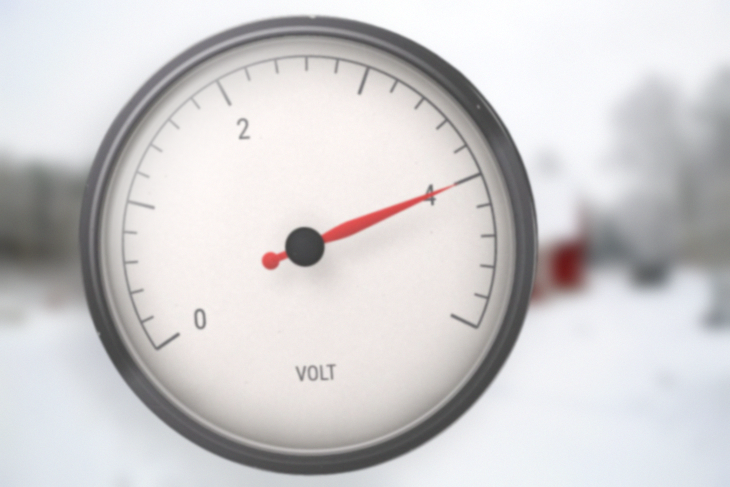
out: 4 V
